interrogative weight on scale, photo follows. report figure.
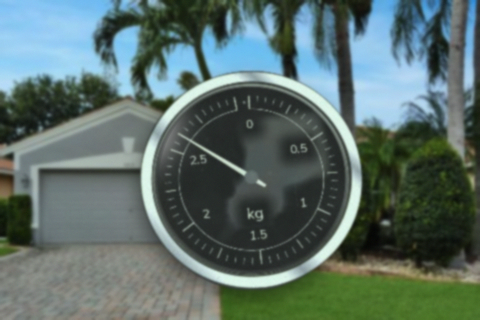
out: 2.6 kg
